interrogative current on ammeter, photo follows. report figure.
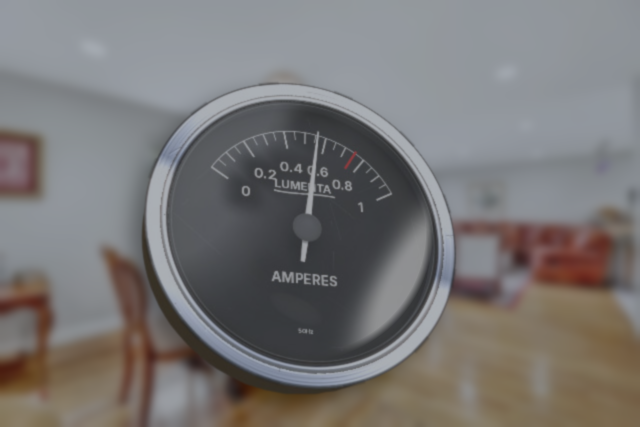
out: 0.55 A
